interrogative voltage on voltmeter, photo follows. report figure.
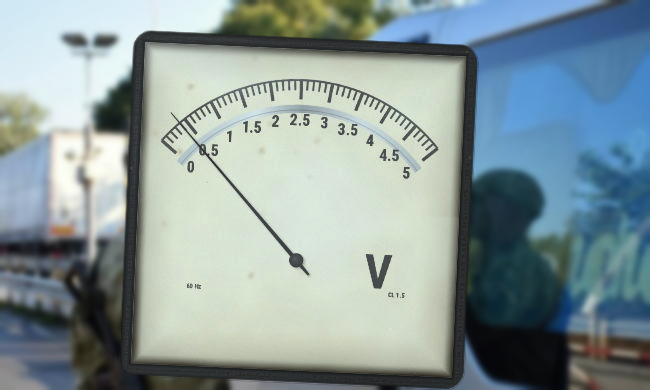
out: 0.4 V
